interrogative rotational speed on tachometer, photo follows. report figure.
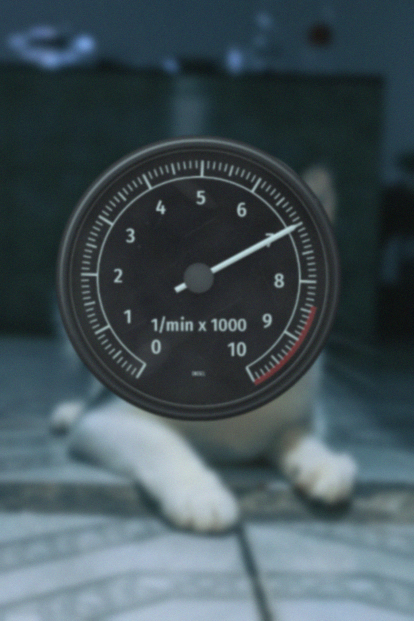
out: 7000 rpm
